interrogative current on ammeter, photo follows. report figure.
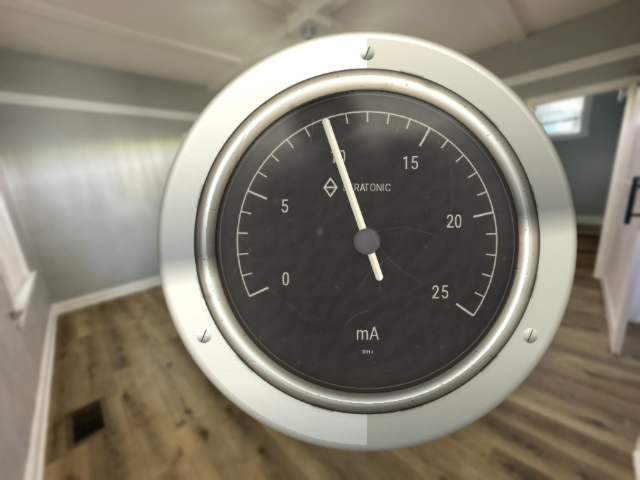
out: 10 mA
